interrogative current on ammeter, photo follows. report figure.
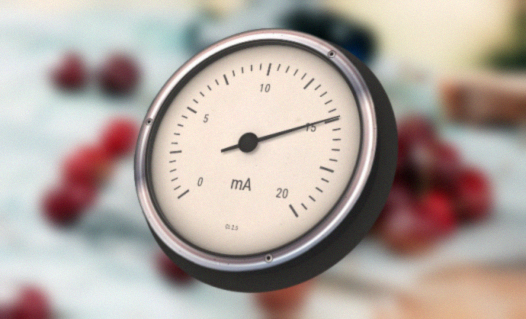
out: 15 mA
